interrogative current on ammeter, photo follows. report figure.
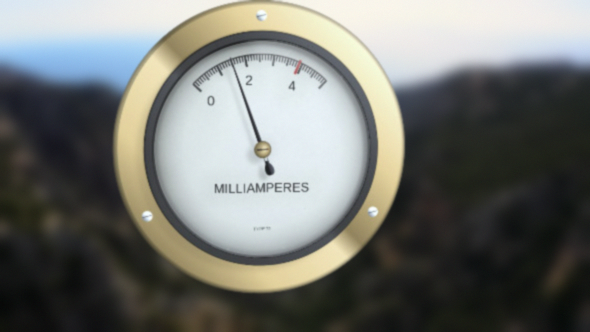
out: 1.5 mA
